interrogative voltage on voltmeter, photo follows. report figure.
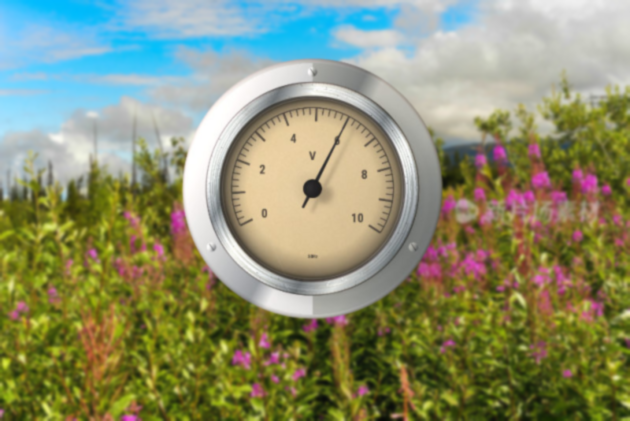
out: 6 V
